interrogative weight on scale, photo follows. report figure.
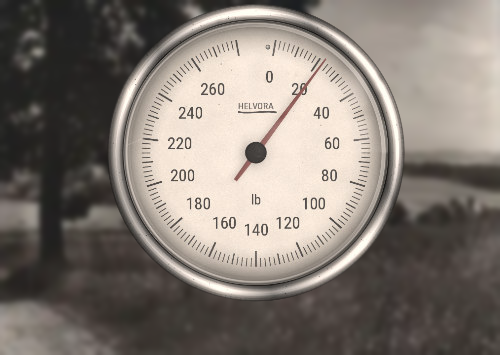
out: 22 lb
